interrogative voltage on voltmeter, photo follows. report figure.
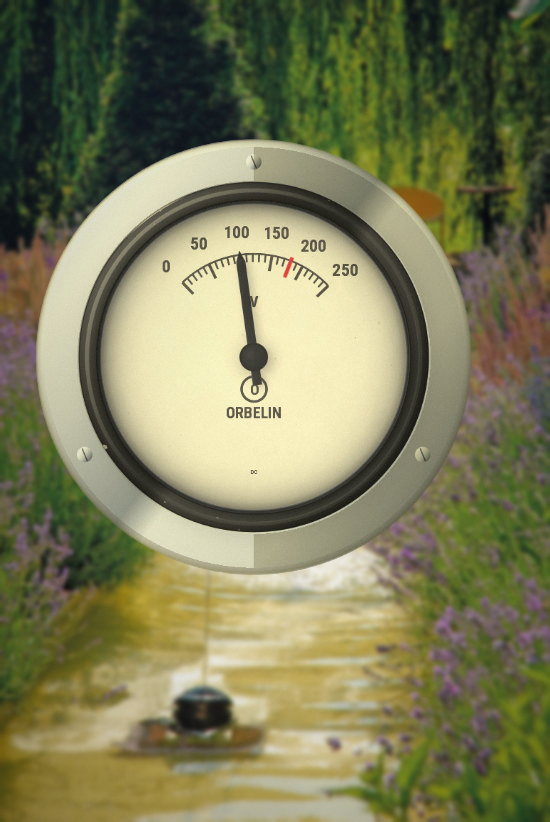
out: 100 V
